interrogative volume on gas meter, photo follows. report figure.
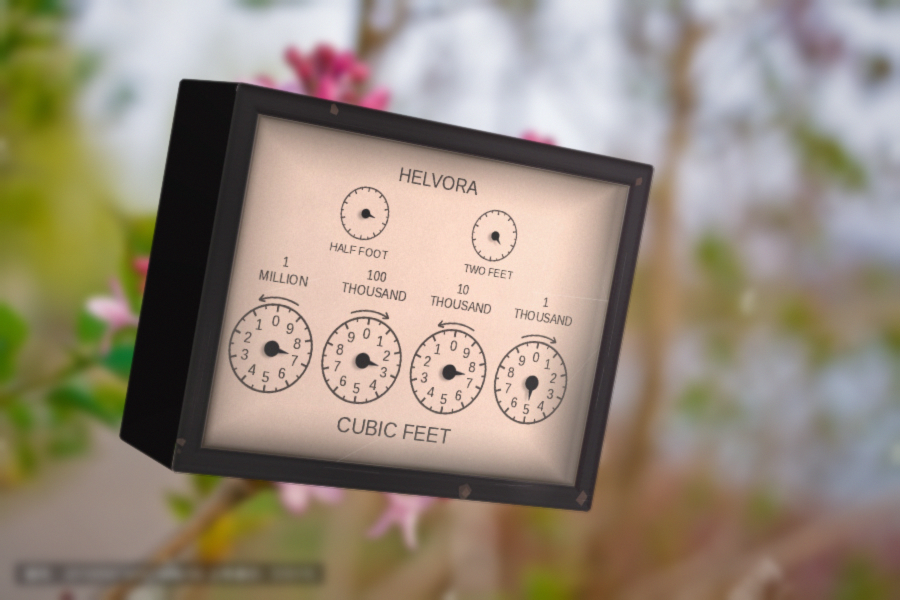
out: 727500 ft³
